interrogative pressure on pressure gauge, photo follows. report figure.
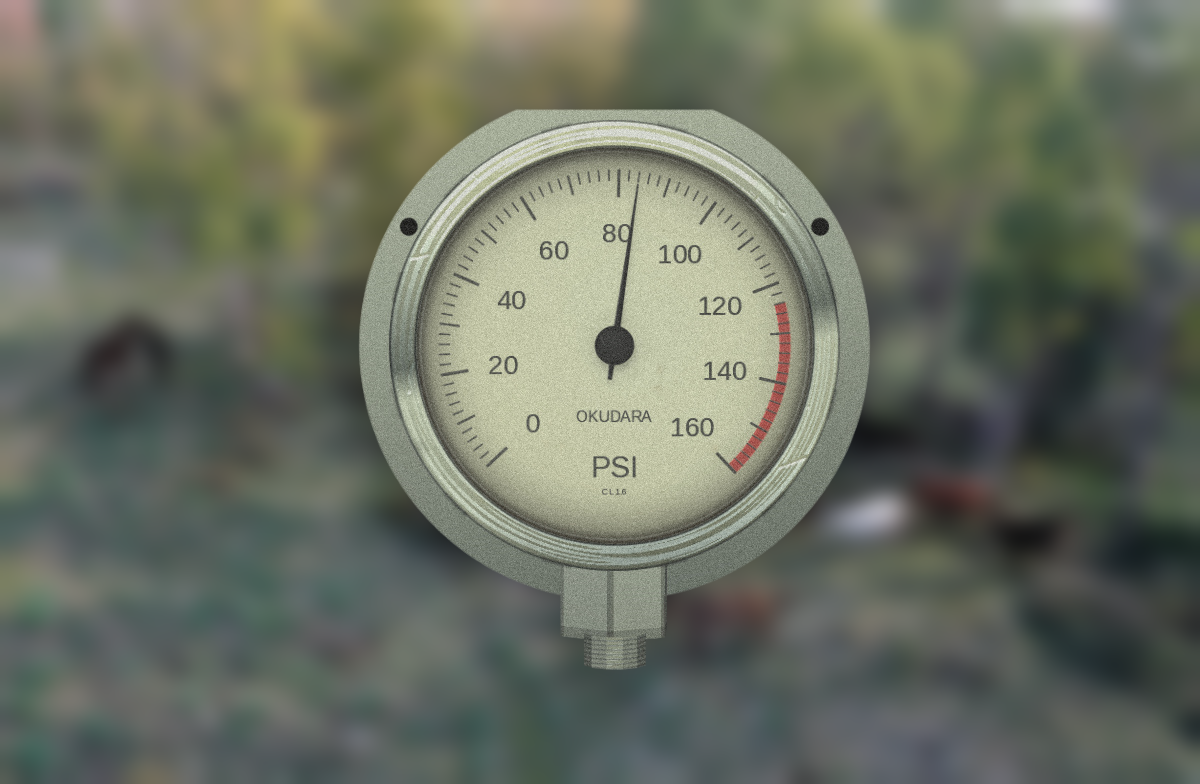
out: 84 psi
